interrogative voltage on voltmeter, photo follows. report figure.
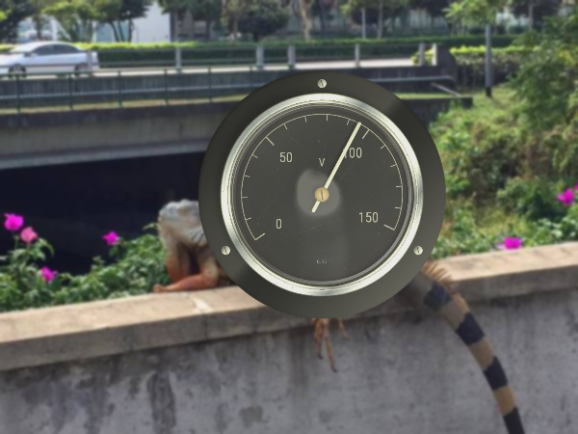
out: 95 V
